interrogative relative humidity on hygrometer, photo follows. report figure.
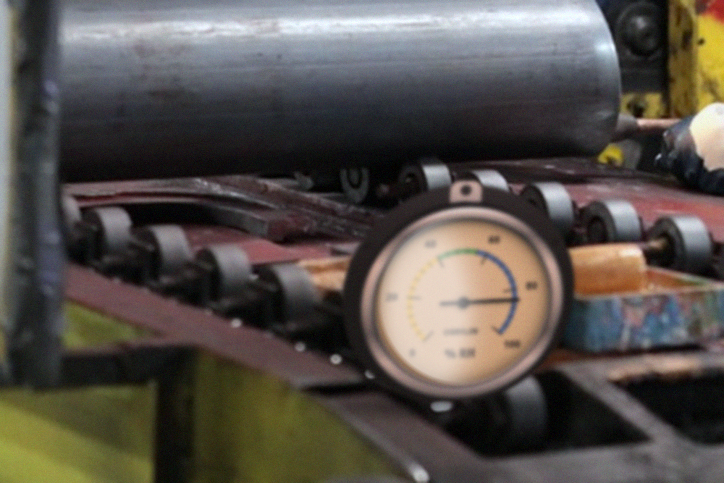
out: 84 %
